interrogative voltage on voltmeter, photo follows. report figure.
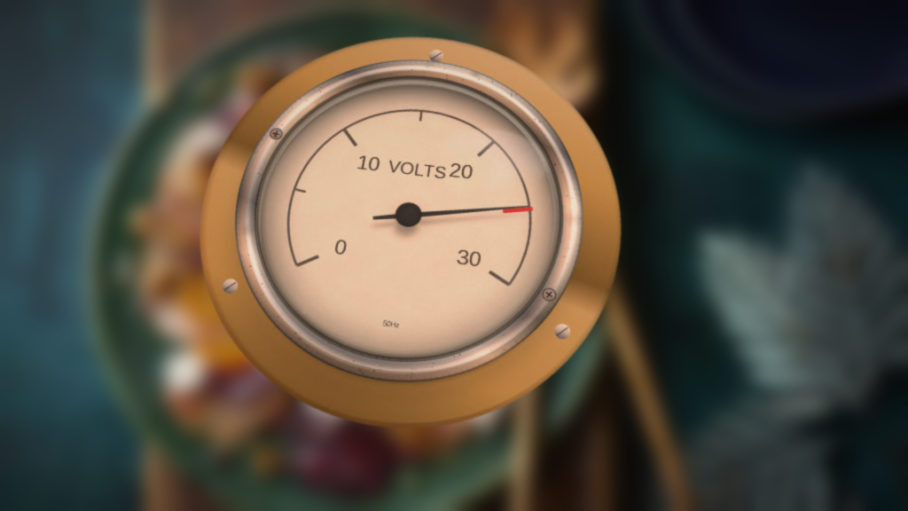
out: 25 V
